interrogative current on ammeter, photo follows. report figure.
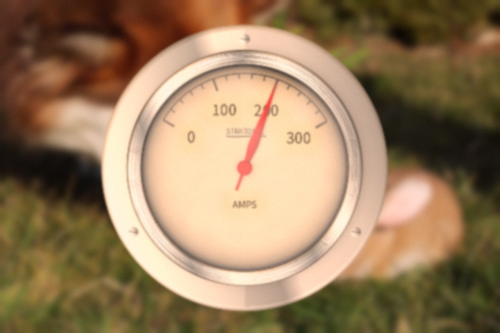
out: 200 A
